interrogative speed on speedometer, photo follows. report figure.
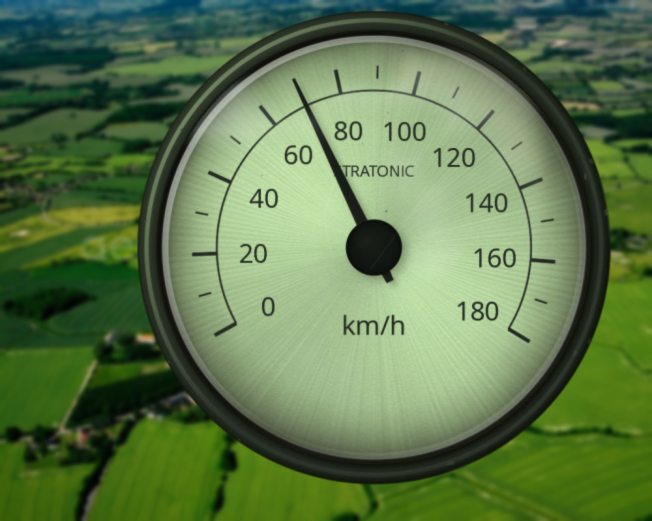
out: 70 km/h
